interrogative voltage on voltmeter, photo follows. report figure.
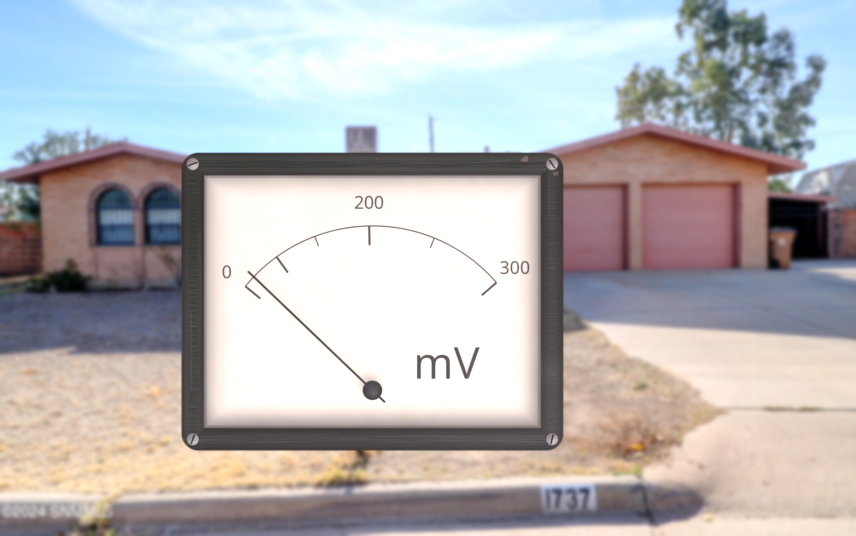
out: 50 mV
